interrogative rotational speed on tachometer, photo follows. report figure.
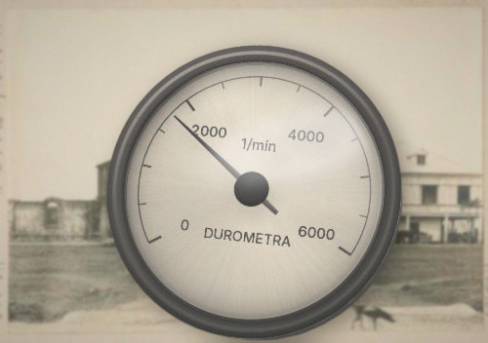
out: 1750 rpm
